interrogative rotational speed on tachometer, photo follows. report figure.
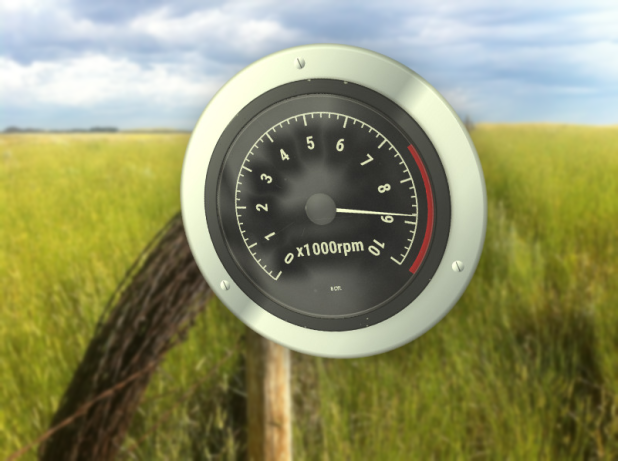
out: 8800 rpm
